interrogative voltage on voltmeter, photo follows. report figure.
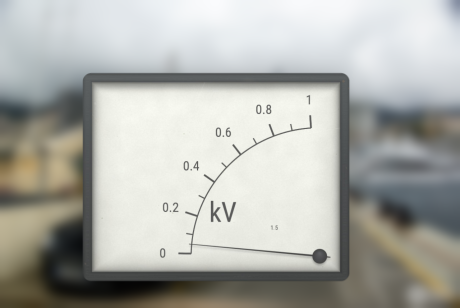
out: 0.05 kV
